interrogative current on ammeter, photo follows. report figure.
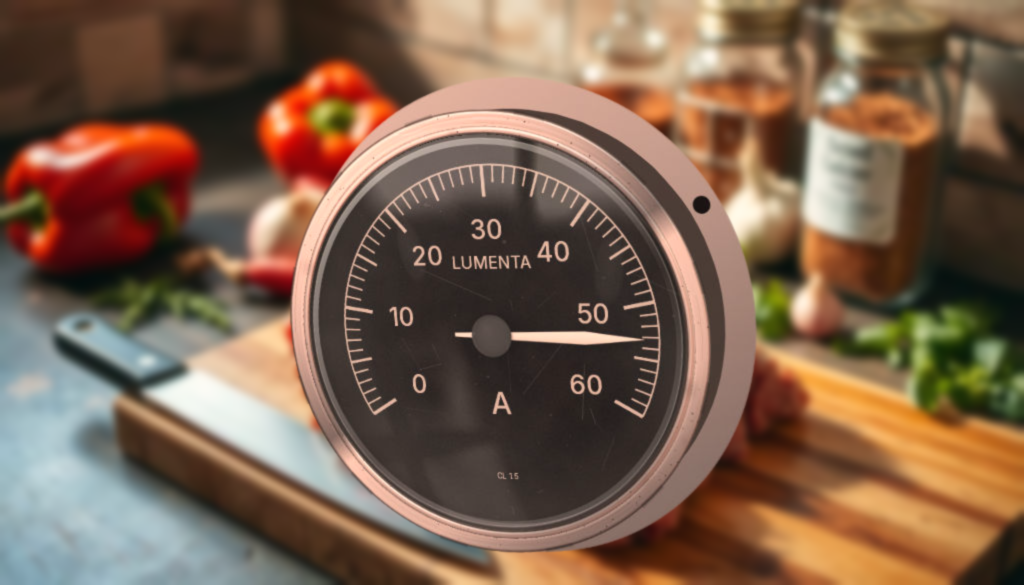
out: 53 A
